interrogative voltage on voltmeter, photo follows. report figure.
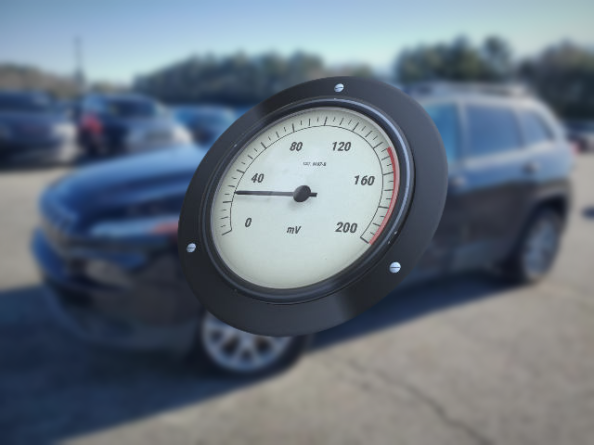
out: 25 mV
